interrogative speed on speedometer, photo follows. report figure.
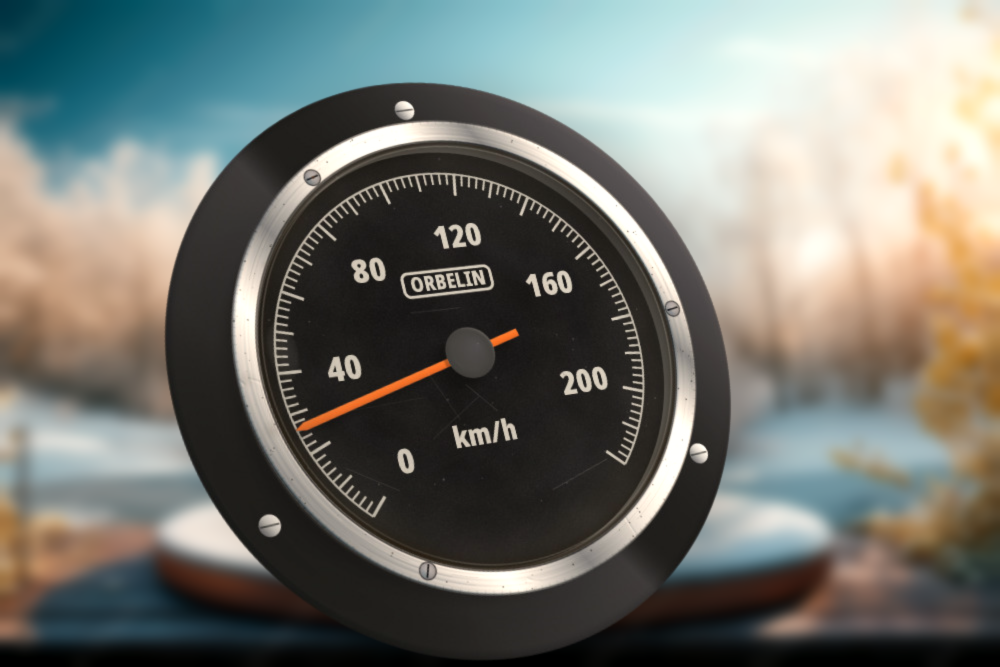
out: 26 km/h
